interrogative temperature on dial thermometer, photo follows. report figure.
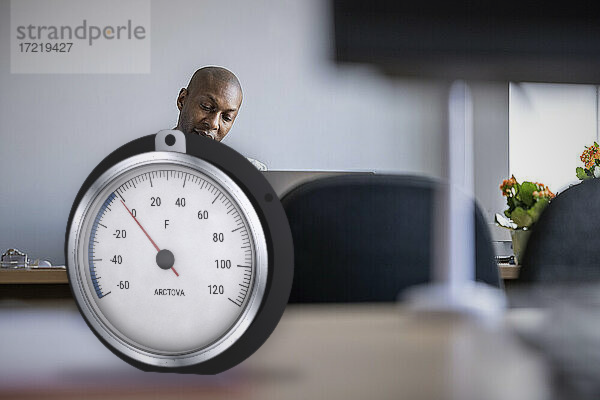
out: 0 °F
